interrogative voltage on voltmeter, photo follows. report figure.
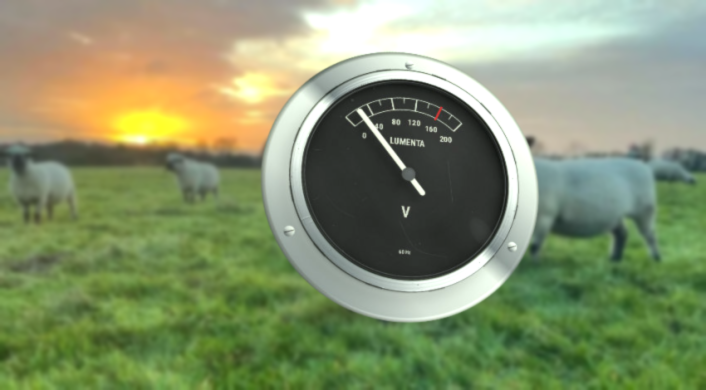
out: 20 V
